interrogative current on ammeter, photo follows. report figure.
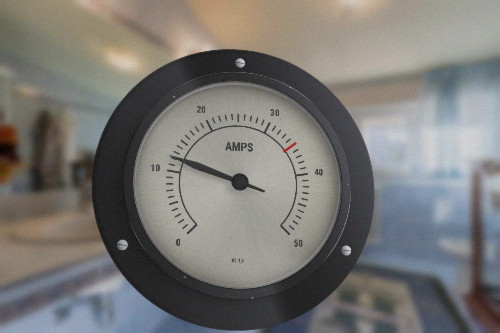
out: 12 A
